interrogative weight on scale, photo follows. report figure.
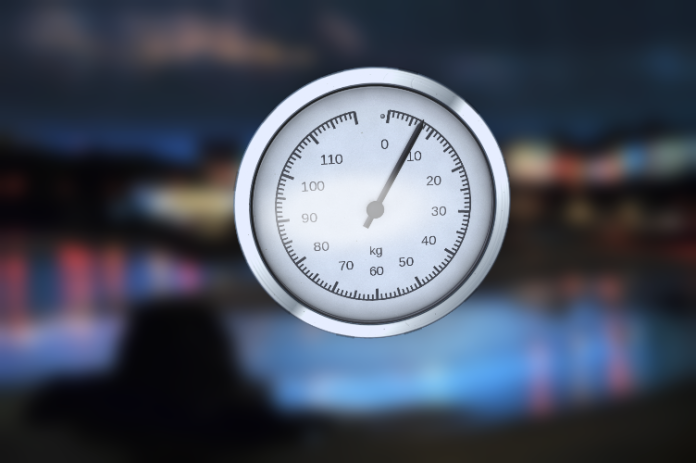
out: 7 kg
